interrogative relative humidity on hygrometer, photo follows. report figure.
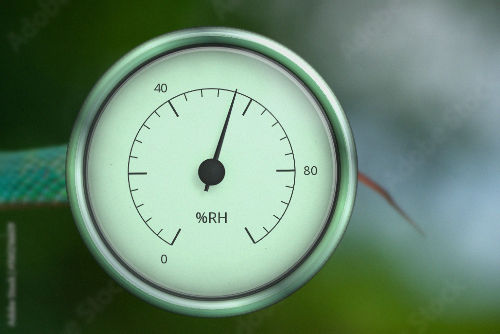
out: 56 %
